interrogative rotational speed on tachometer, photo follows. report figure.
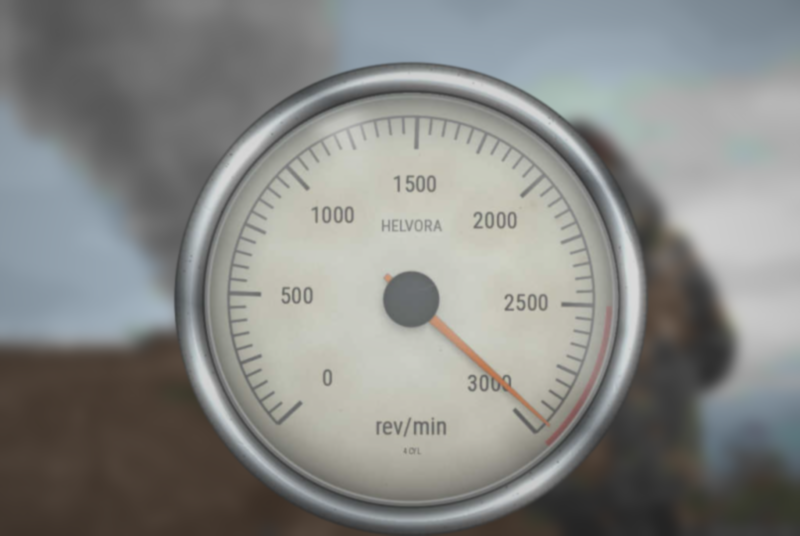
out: 2950 rpm
